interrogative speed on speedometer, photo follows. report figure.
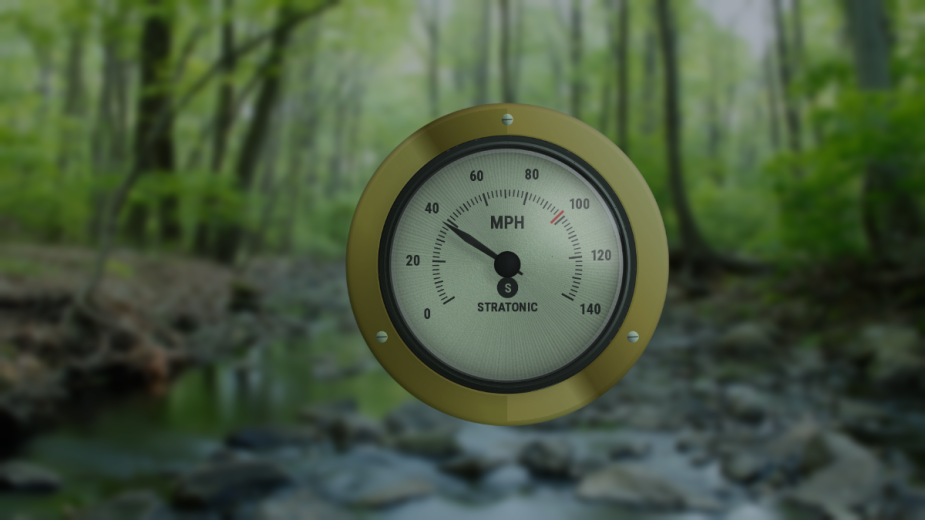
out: 38 mph
